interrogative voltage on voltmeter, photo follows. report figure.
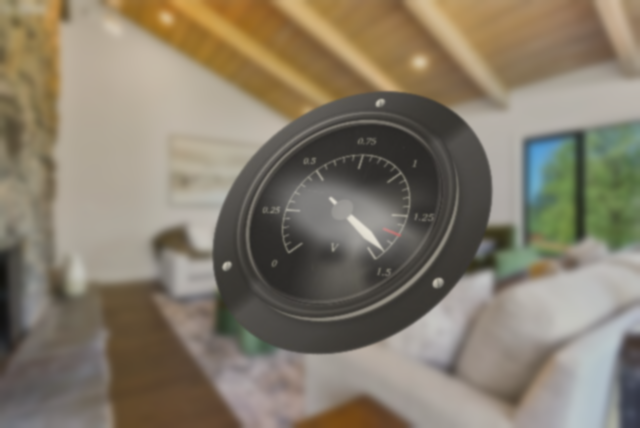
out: 1.45 V
